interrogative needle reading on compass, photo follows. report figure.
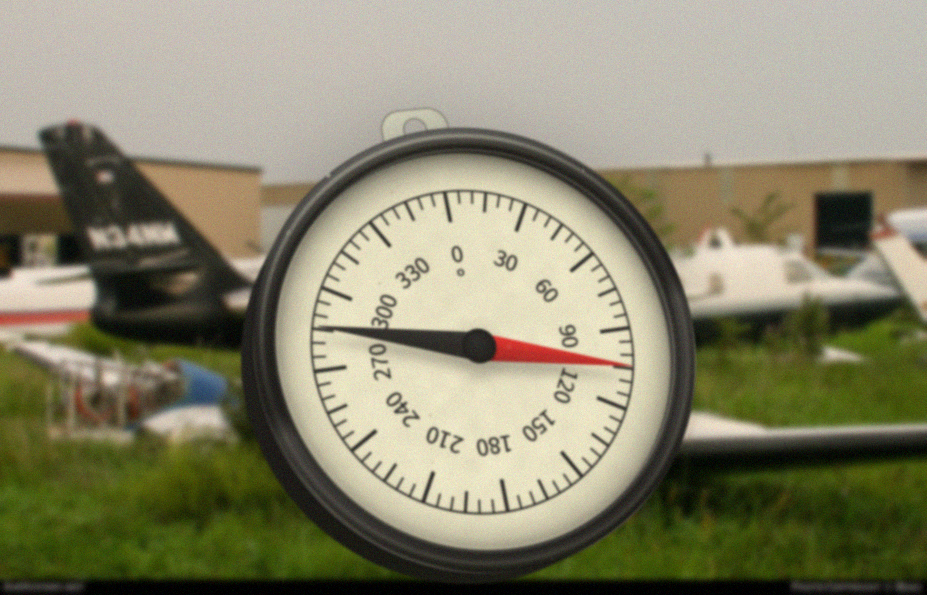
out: 105 °
